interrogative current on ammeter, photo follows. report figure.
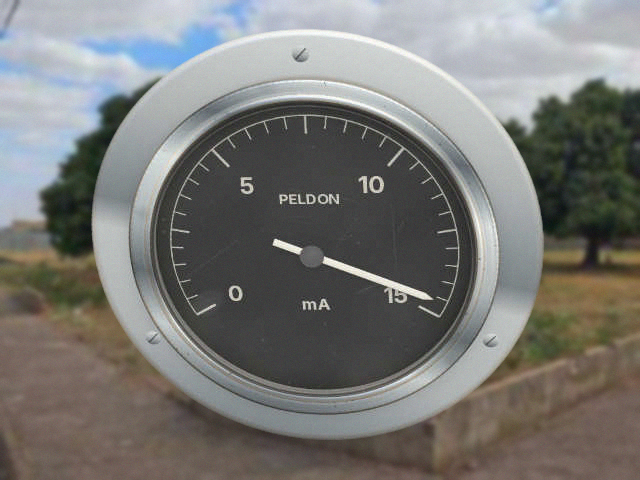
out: 14.5 mA
